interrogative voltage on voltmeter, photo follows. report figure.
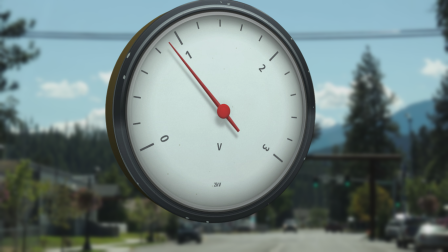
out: 0.9 V
